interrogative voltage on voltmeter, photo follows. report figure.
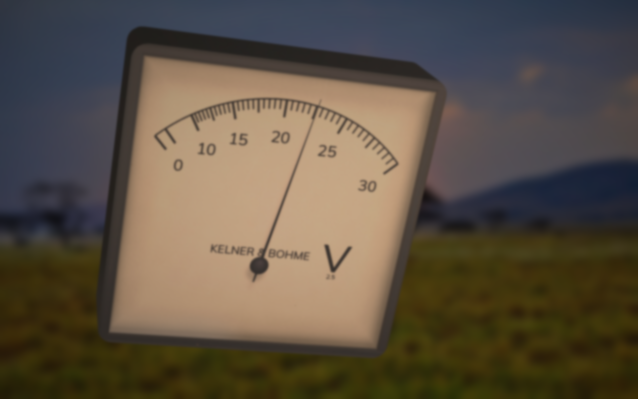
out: 22.5 V
